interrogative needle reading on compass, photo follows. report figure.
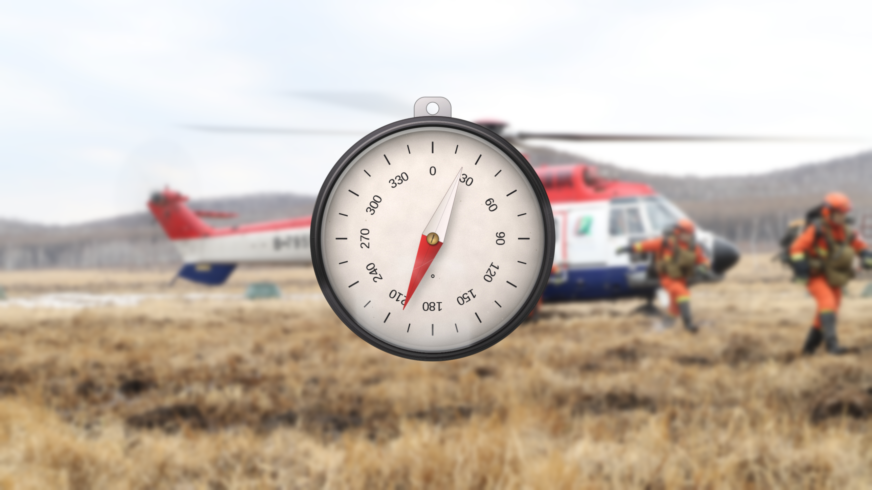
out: 202.5 °
